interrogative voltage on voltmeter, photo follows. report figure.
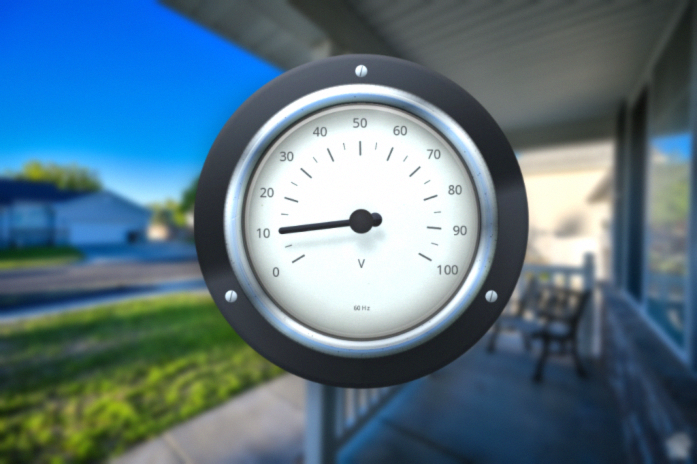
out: 10 V
